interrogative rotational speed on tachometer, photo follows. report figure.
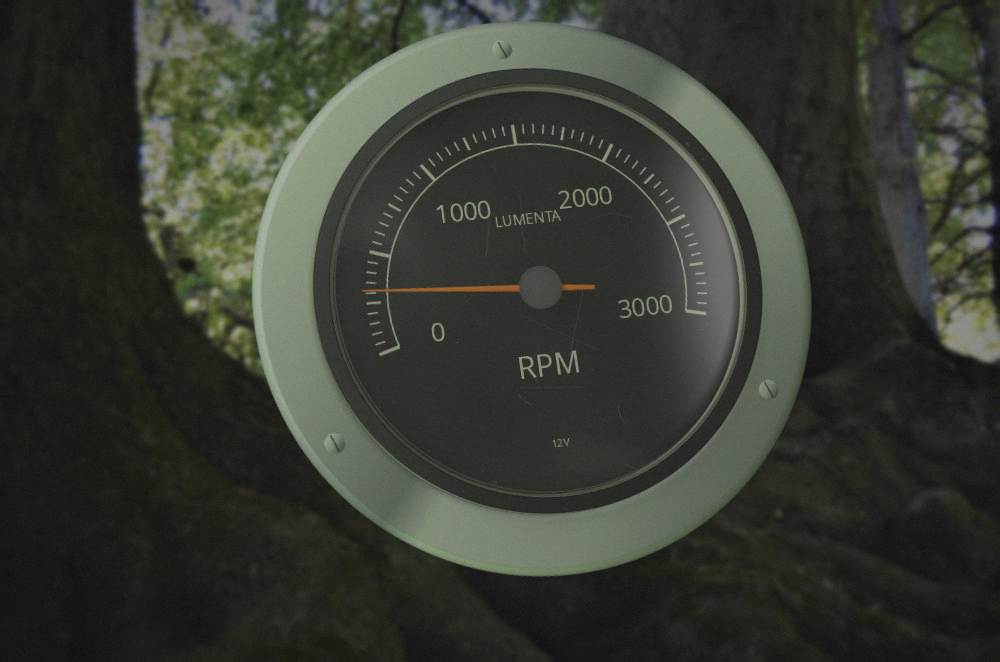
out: 300 rpm
